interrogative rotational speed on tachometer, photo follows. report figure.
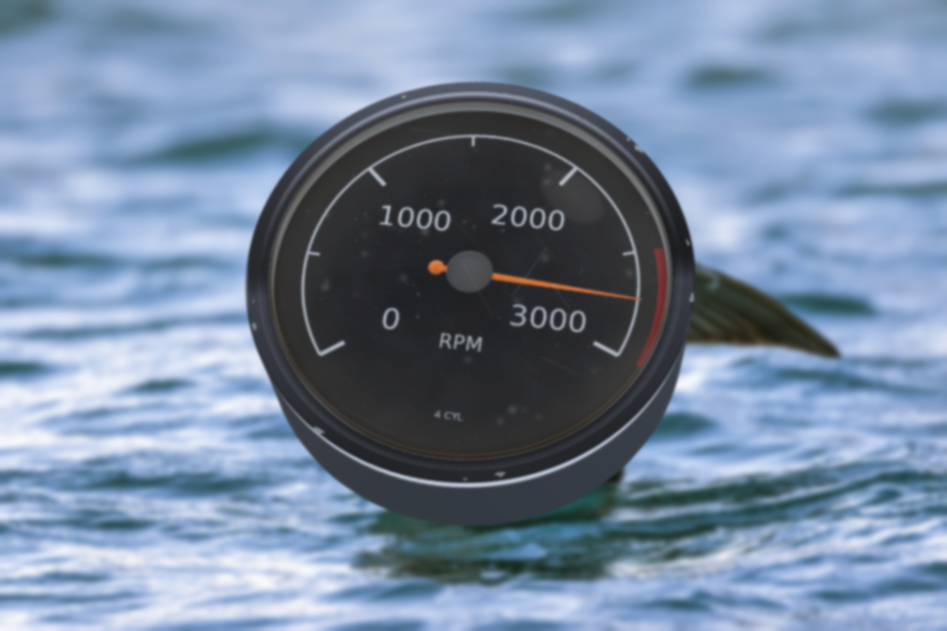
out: 2750 rpm
